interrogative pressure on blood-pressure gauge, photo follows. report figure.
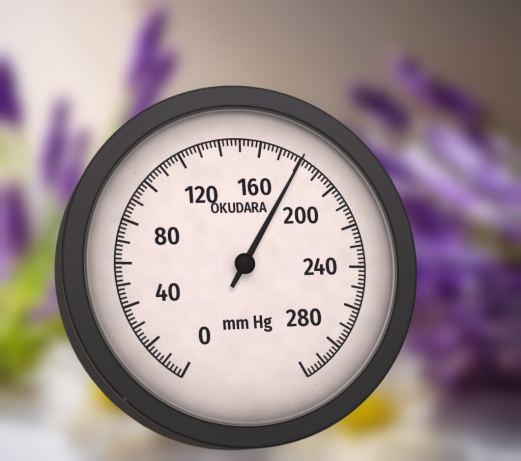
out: 180 mmHg
